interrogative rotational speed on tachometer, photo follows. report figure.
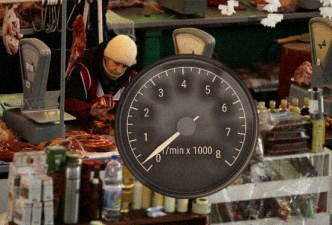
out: 250 rpm
